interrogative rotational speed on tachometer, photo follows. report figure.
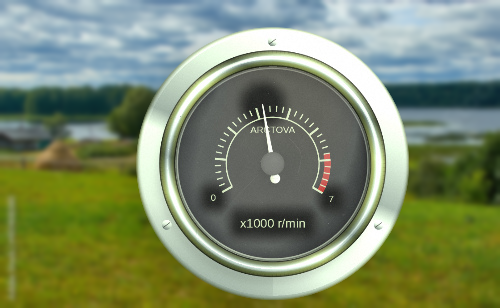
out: 3200 rpm
